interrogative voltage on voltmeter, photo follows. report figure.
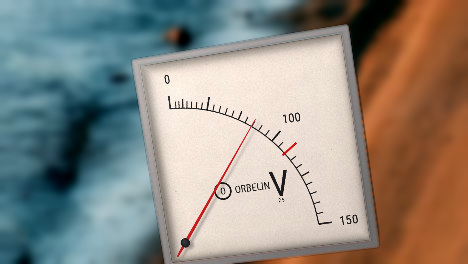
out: 85 V
